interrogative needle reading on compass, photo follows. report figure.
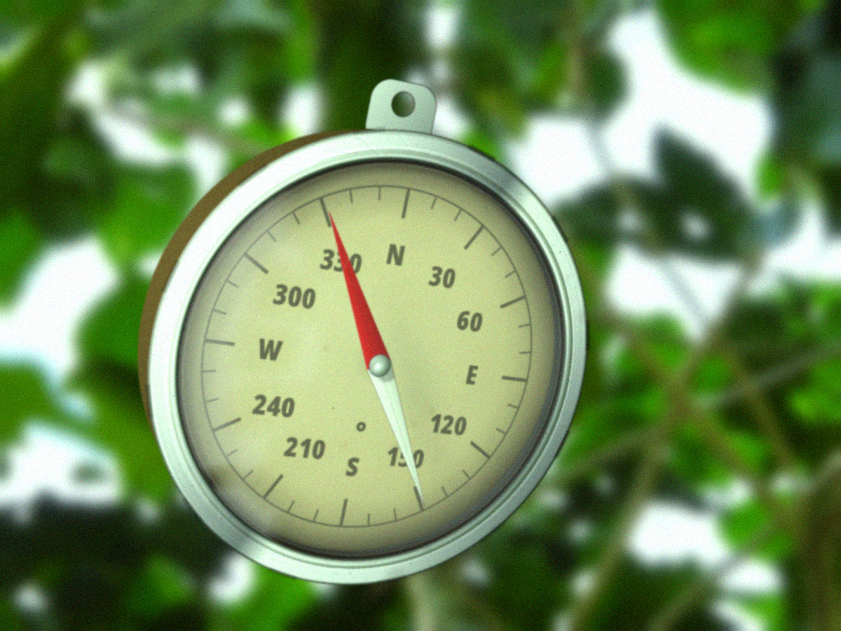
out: 330 °
